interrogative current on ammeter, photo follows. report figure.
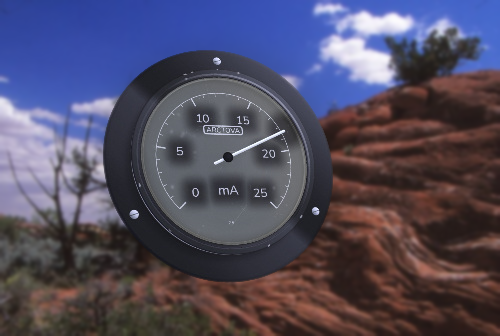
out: 18.5 mA
